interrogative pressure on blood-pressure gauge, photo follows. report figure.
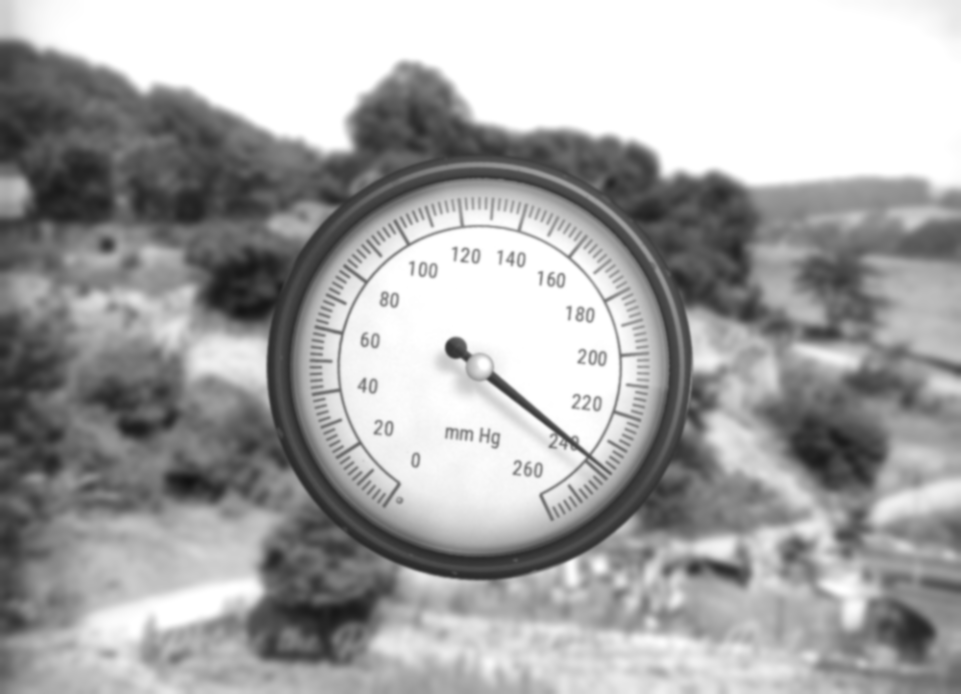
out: 238 mmHg
